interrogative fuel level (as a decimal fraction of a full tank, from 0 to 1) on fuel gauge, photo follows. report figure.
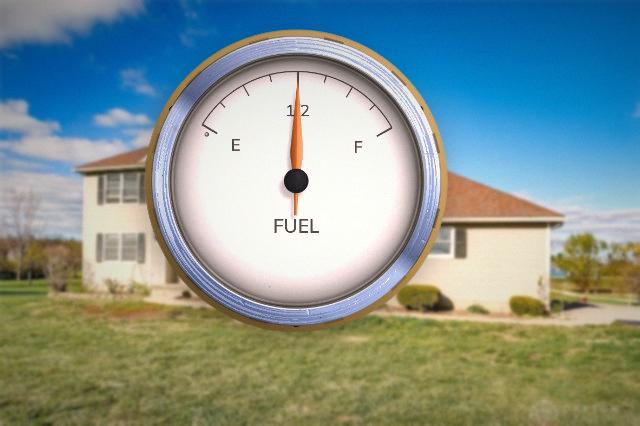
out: 0.5
